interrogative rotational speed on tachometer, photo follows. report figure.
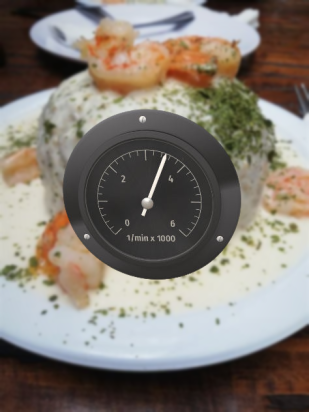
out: 3500 rpm
